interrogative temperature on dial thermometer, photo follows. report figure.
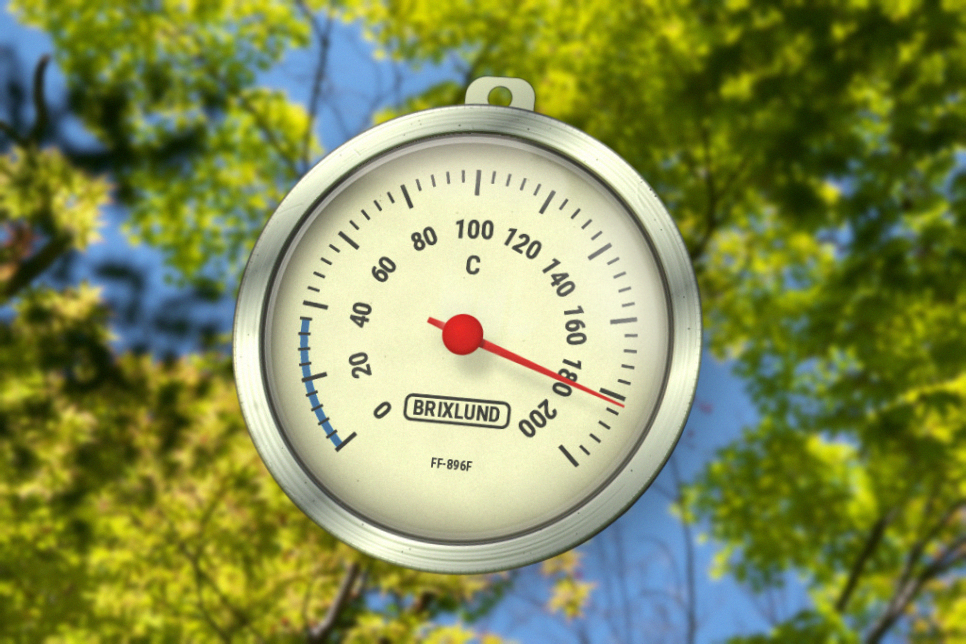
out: 182 °C
